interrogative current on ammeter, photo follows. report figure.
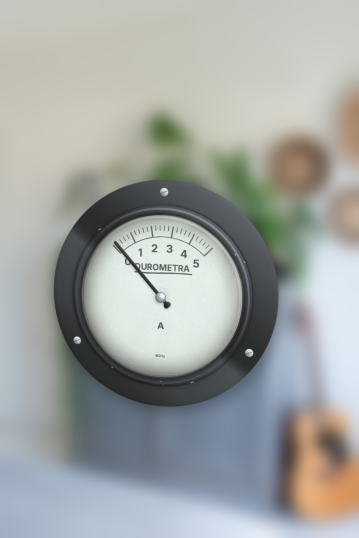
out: 0.2 A
